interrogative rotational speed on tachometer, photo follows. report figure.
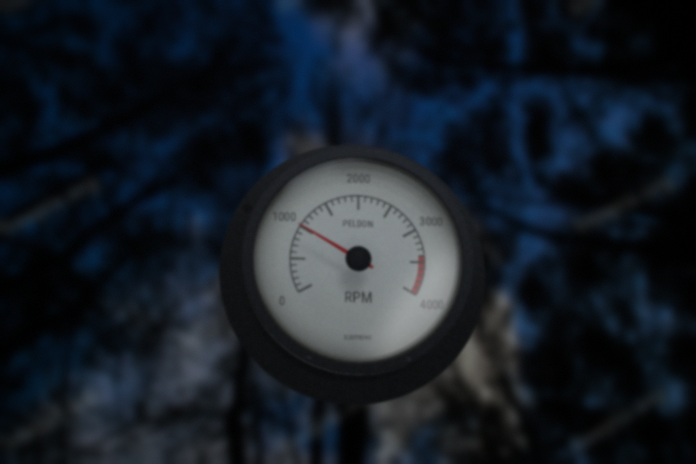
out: 1000 rpm
